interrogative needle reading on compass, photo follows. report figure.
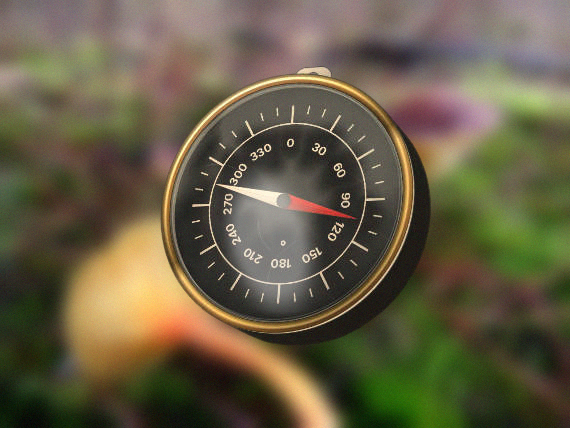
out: 105 °
